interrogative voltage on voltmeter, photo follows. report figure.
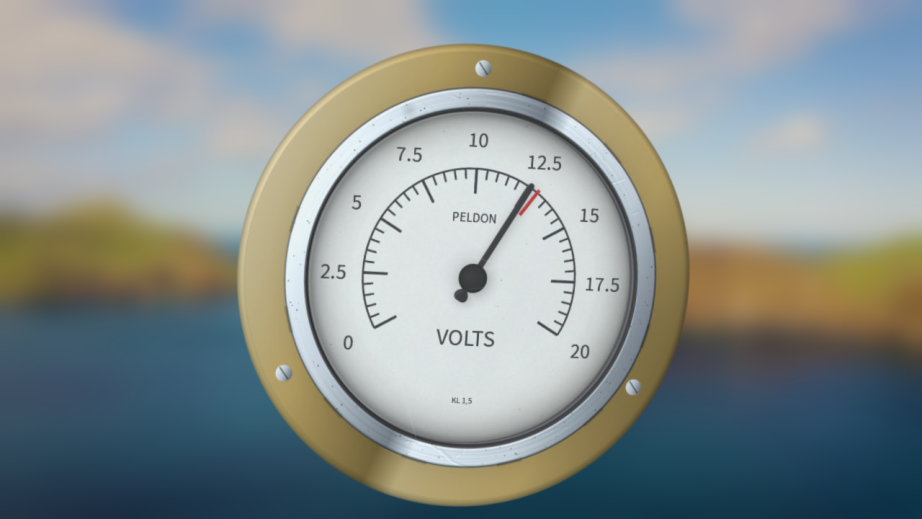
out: 12.5 V
